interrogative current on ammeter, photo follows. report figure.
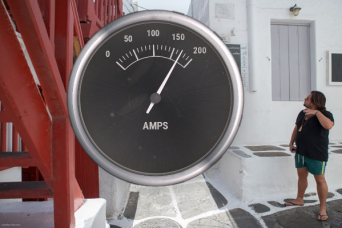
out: 170 A
